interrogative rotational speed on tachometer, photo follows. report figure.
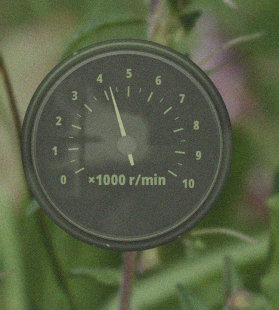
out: 4250 rpm
